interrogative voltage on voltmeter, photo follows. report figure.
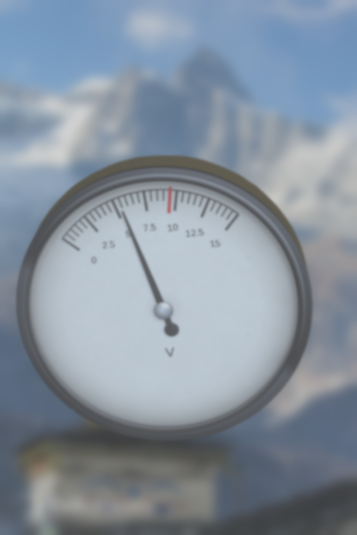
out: 5.5 V
